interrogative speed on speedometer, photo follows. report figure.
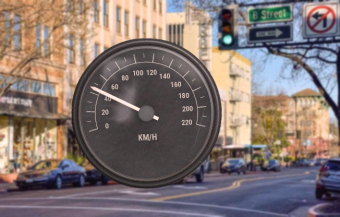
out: 45 km/h
